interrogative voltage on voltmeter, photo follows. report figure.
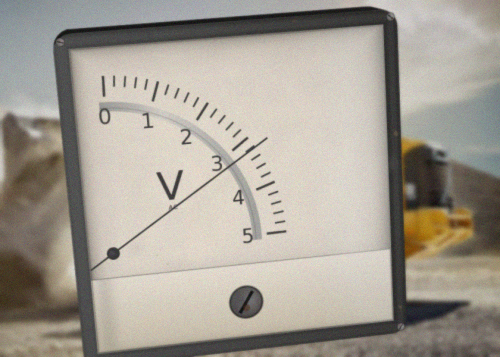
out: 3.2 V
